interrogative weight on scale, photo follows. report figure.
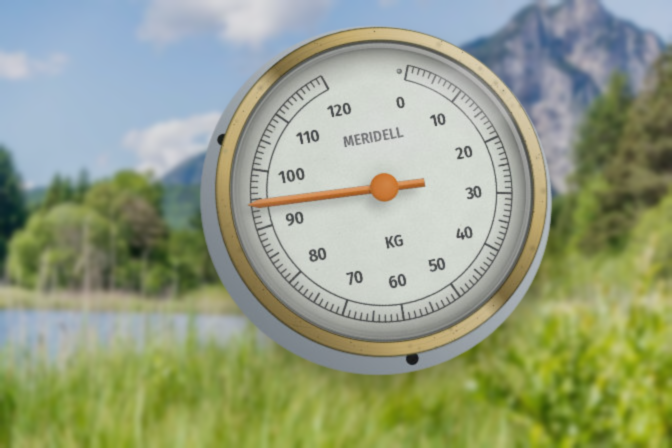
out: 94 kg
